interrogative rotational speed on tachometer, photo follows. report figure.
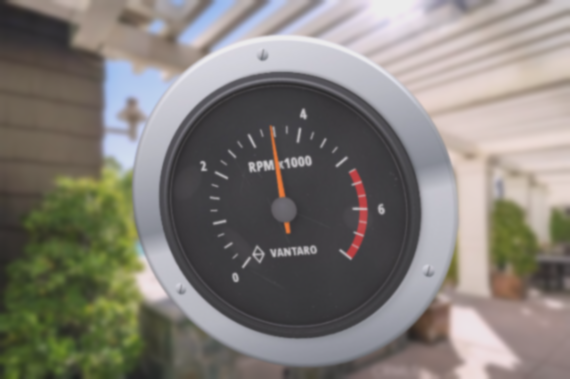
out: 3500 rpm
